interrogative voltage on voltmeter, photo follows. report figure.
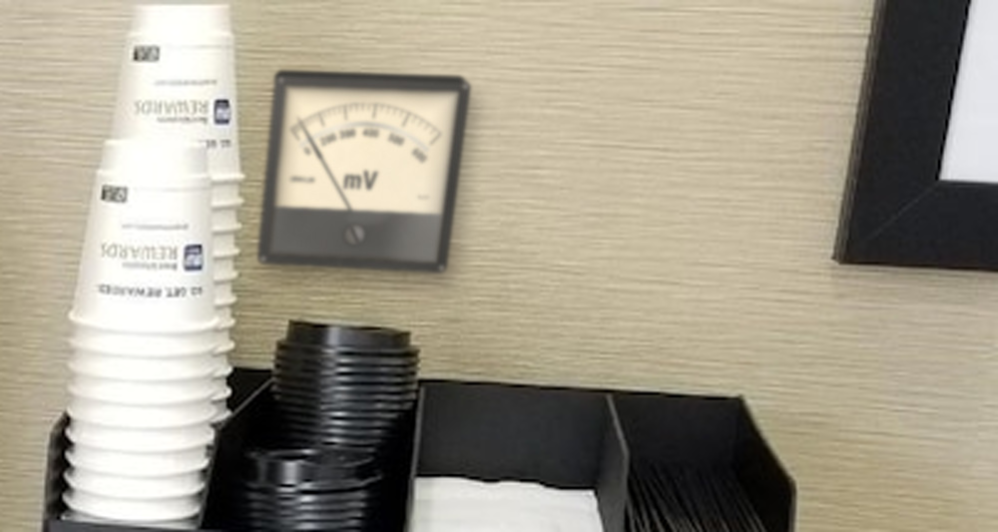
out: 100 mV
